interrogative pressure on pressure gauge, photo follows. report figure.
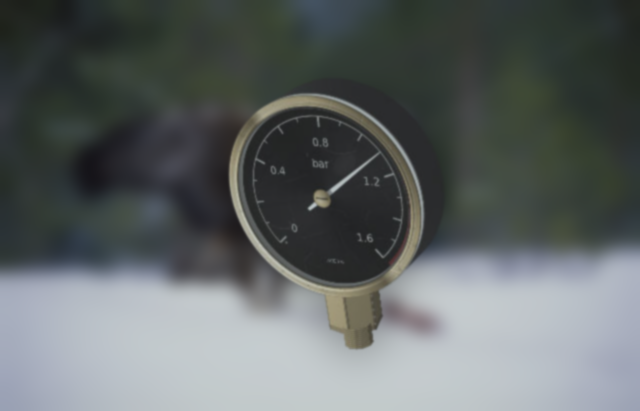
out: 1.1 bar
